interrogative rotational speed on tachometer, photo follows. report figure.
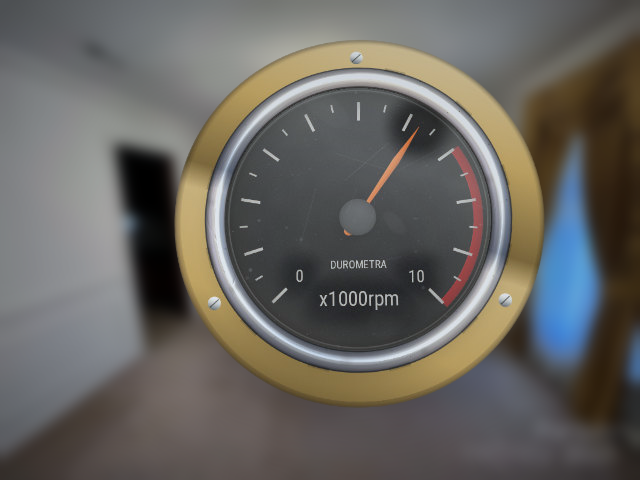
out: 6250 rpm
